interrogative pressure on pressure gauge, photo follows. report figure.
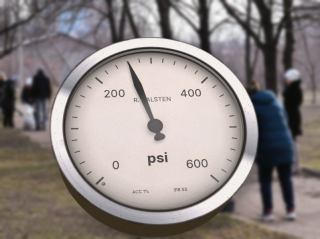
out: 260 psi
